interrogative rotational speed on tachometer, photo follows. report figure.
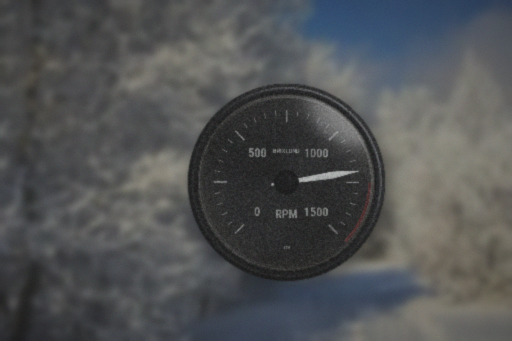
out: 1200 rpm
